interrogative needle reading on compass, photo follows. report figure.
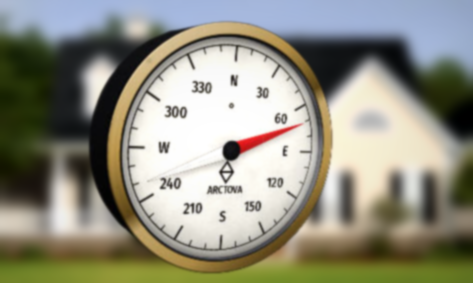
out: 70 °
